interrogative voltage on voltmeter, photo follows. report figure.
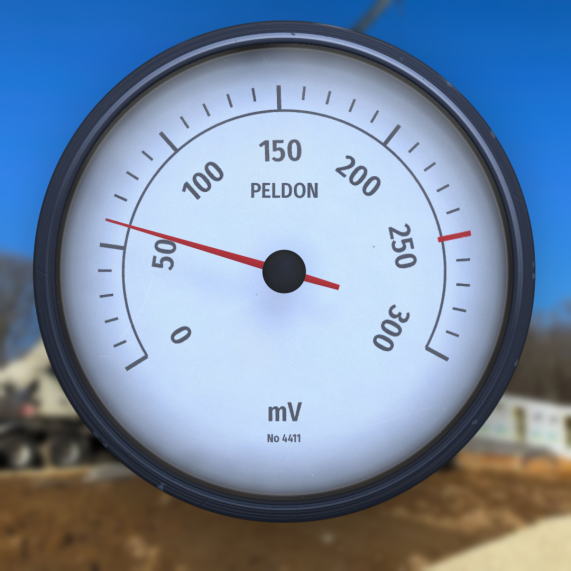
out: 60 mV
